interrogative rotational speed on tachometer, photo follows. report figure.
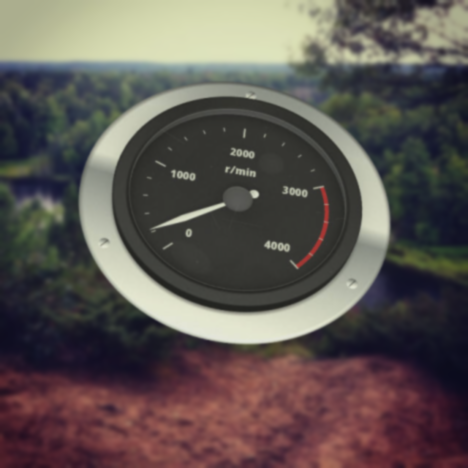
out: 200 rpm
